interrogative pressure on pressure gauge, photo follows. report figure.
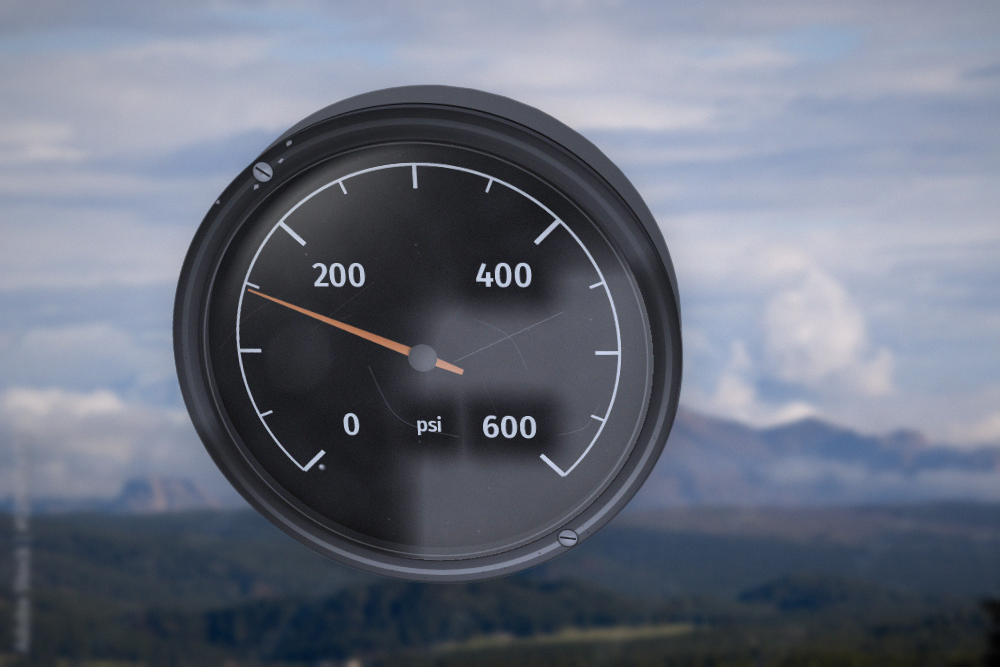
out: 150 psi
